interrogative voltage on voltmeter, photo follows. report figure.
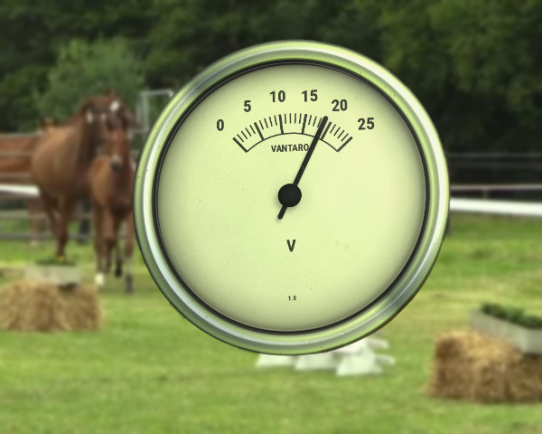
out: 19 V
